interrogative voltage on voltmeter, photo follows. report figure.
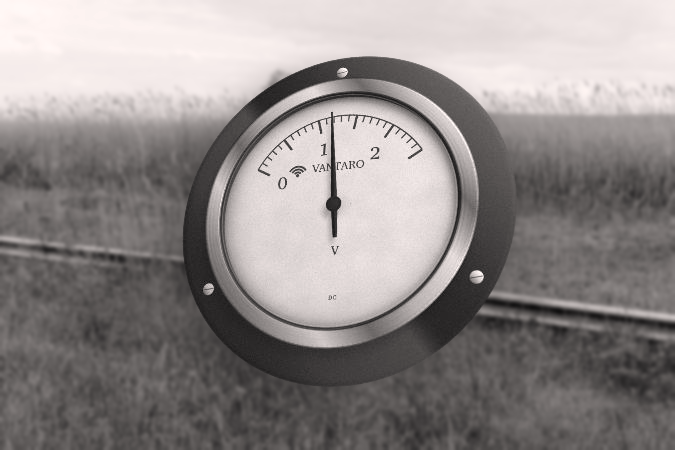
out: 1.2 V
